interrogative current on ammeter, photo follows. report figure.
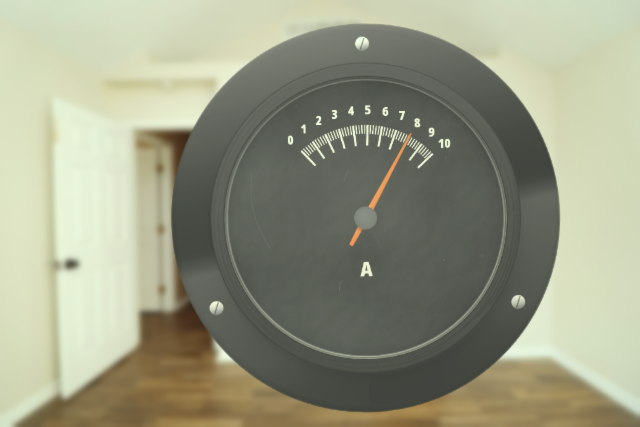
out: 8 A
